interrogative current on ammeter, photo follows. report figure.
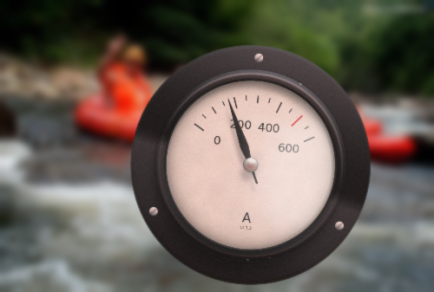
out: 175 A
